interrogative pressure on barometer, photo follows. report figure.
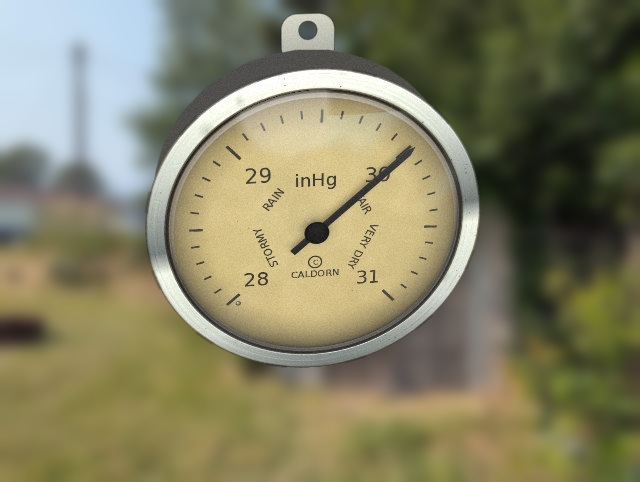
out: 30 inHg
